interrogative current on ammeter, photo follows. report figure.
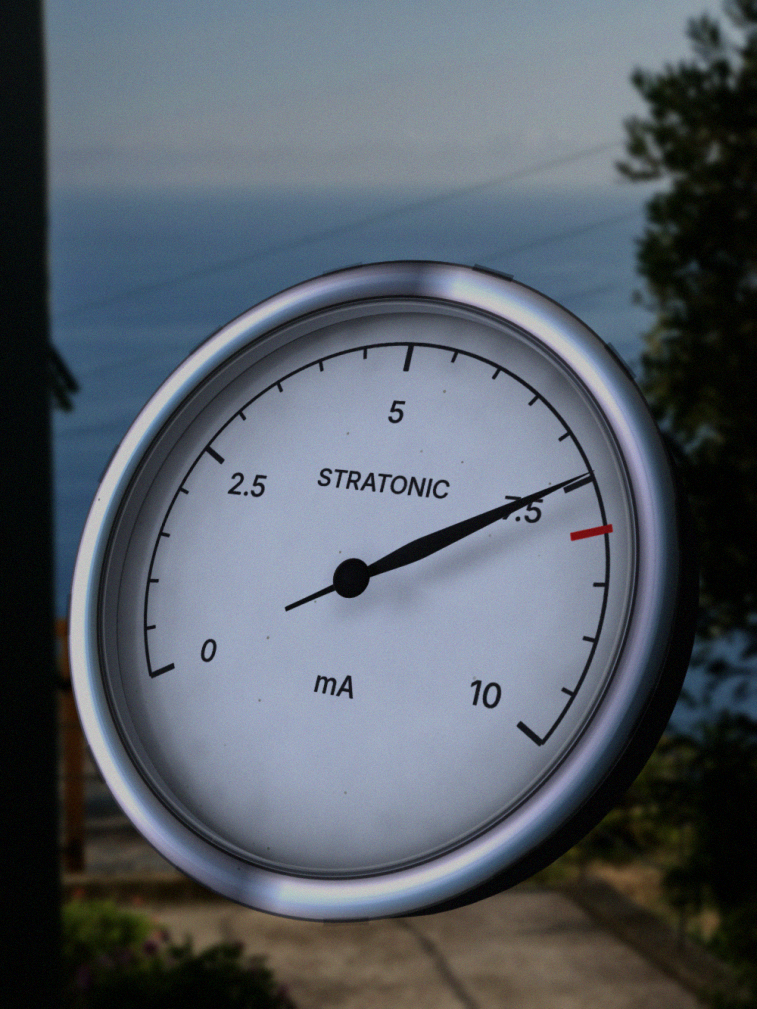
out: 7.5 mA
